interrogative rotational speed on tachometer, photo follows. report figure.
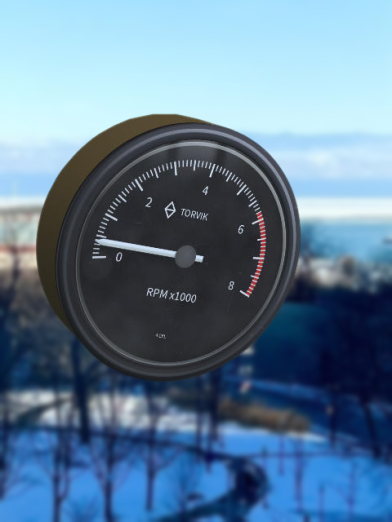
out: 400 rpm
